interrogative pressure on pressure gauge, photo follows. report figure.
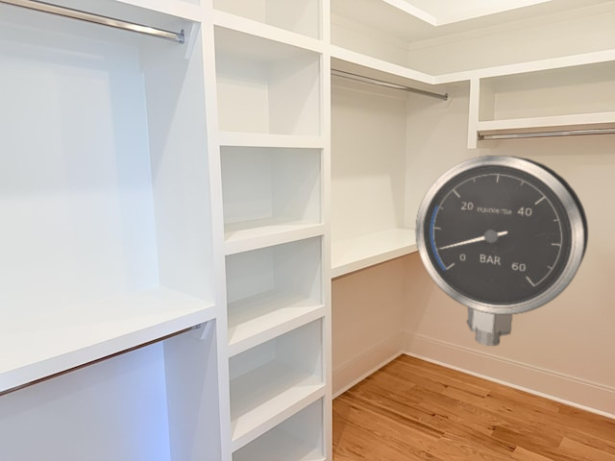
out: 5 bar
